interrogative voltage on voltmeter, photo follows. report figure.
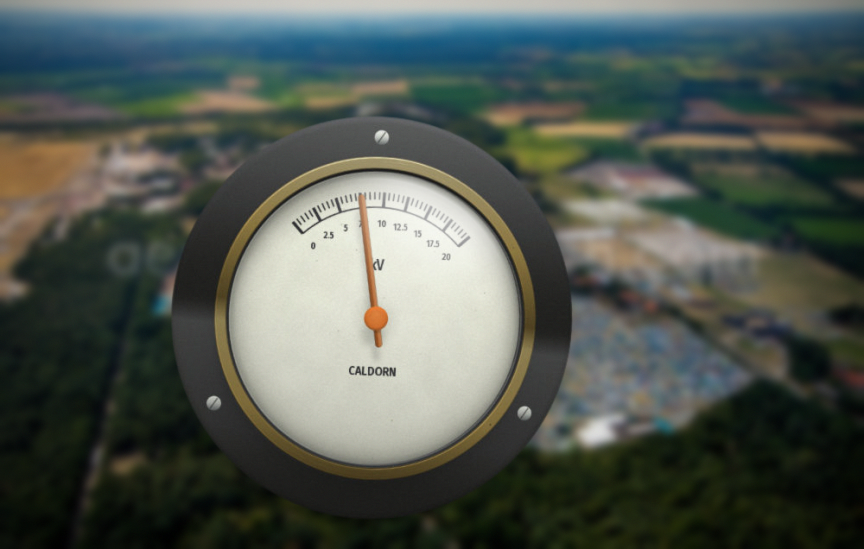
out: 7.5 kV
